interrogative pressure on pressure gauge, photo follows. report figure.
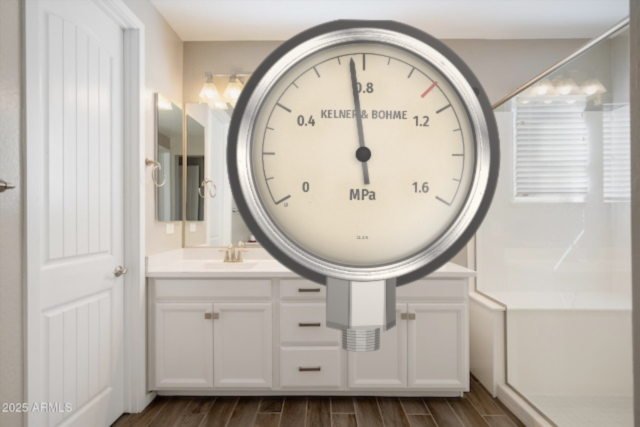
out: 0.75 MPa
